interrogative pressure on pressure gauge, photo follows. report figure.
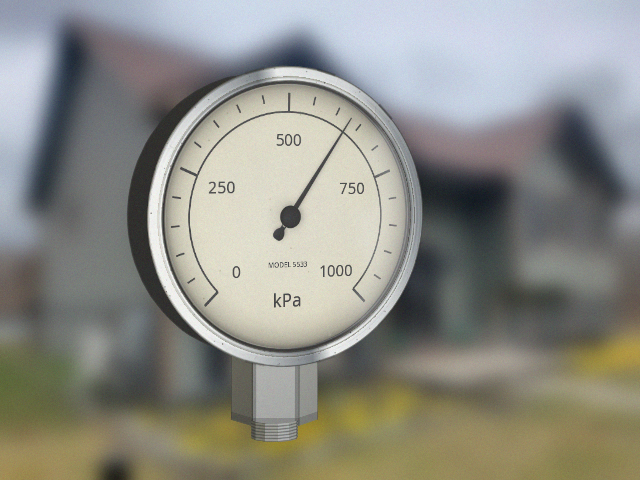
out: 625 kPa
